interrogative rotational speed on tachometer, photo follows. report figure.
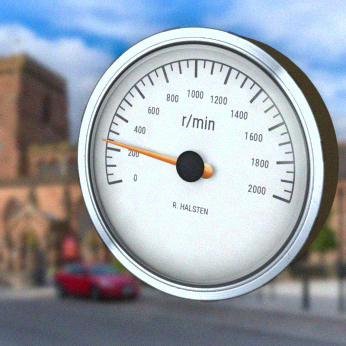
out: 250 rpm
